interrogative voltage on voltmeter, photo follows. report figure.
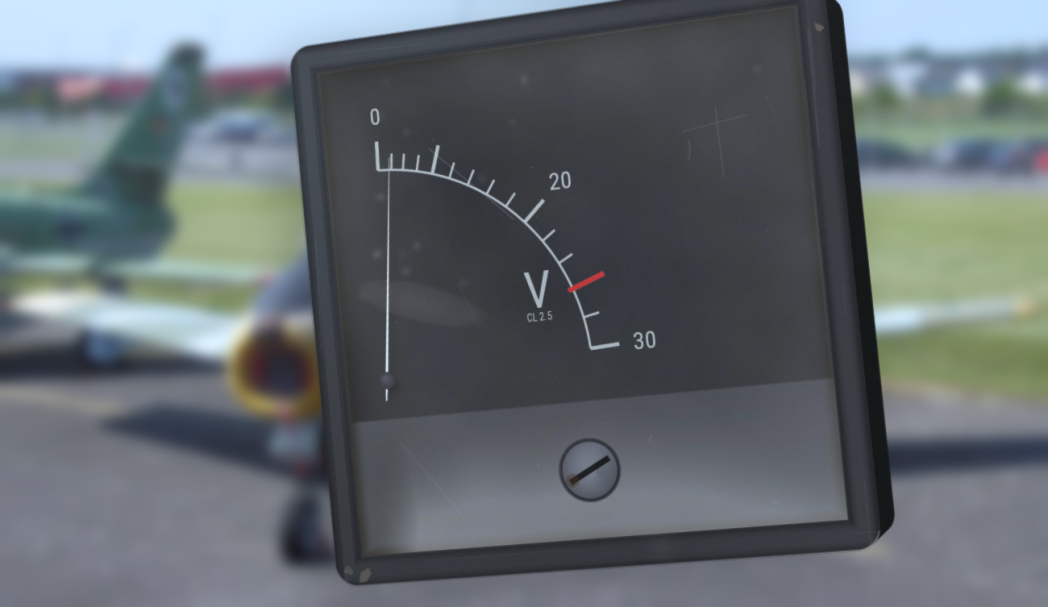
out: 4 V
